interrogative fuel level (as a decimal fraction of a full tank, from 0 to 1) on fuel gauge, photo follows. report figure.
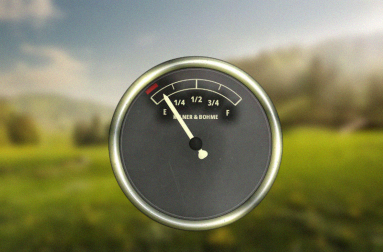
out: 0.125
